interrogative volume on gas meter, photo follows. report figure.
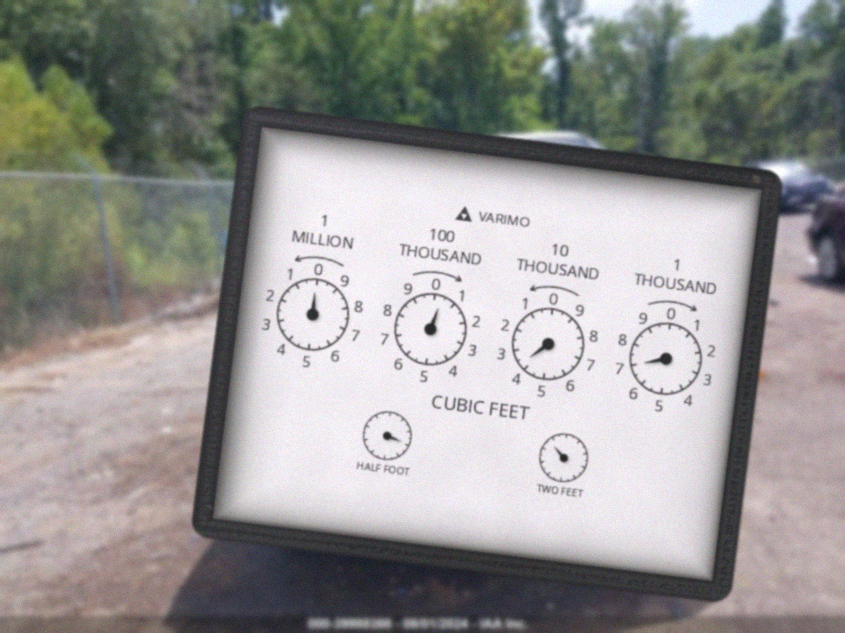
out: 3700 ft³
